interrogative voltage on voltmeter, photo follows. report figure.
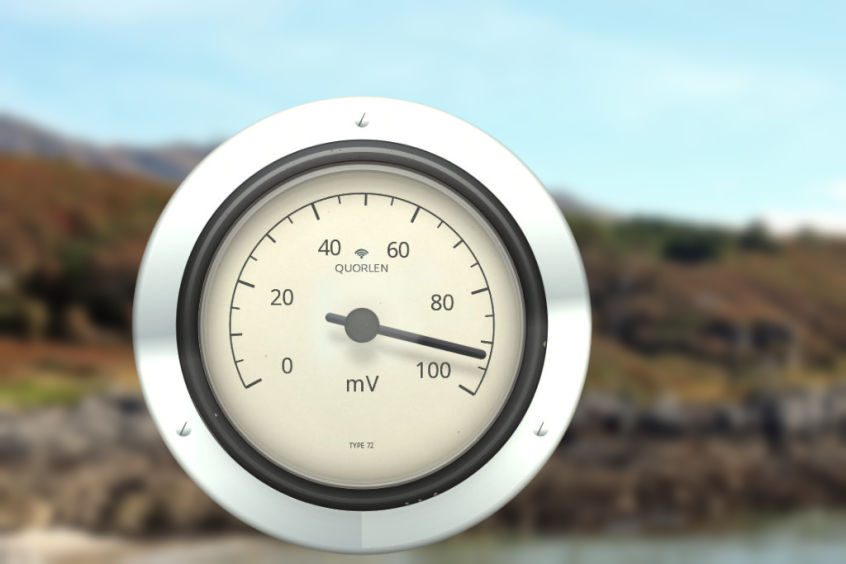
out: 92.5 mV
